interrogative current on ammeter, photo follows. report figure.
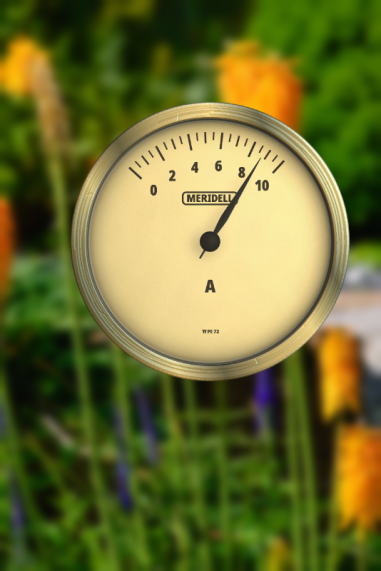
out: 8.75 A
